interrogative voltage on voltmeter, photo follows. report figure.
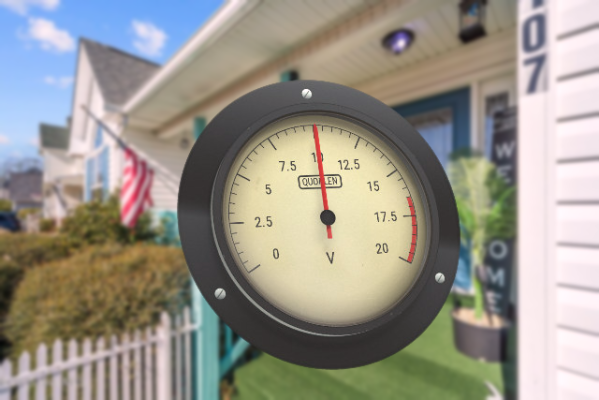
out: 10 V
